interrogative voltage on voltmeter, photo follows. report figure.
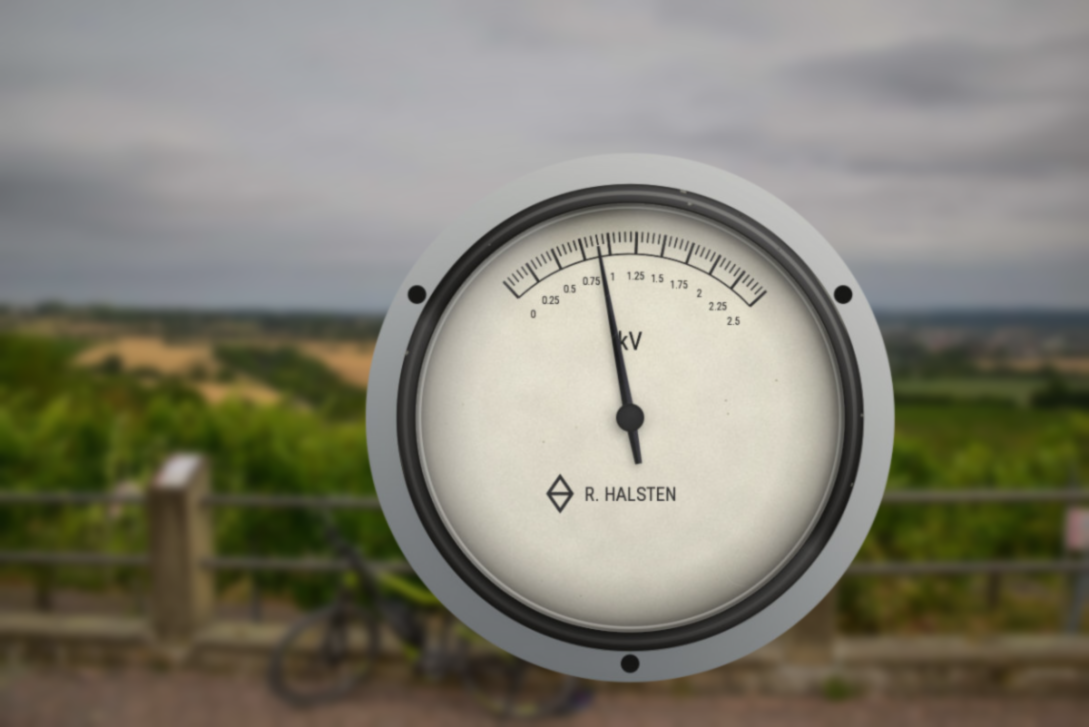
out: 0.9 kV
